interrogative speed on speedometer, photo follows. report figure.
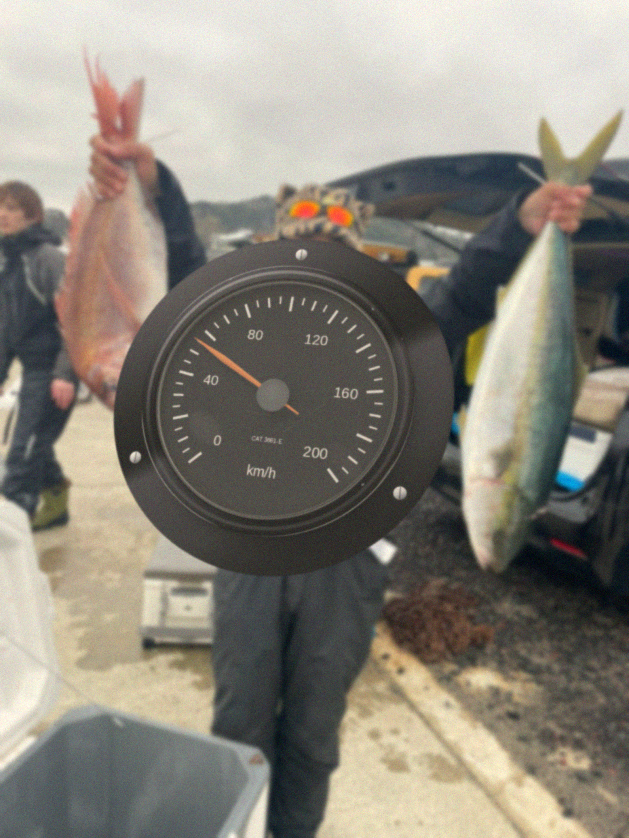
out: 55 km/h
